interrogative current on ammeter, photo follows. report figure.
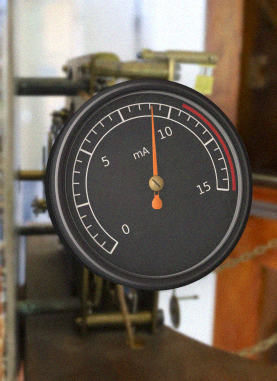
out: 9 mA
